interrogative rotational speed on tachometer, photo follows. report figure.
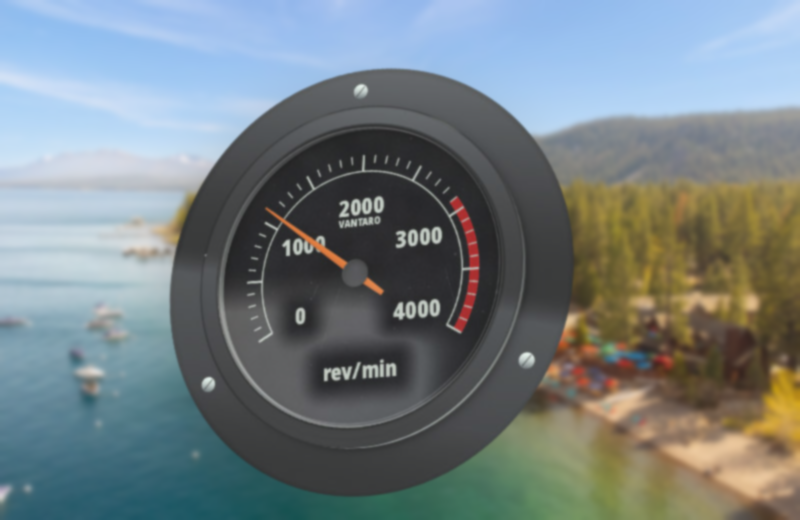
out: 1100 rpm
